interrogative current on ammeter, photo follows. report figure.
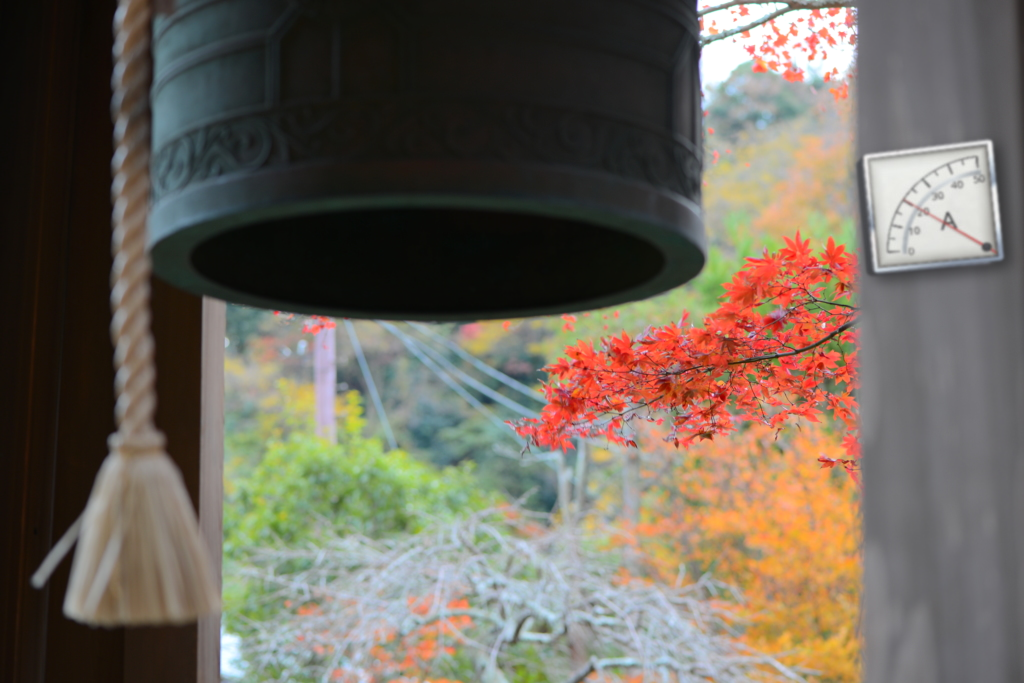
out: 20 A
